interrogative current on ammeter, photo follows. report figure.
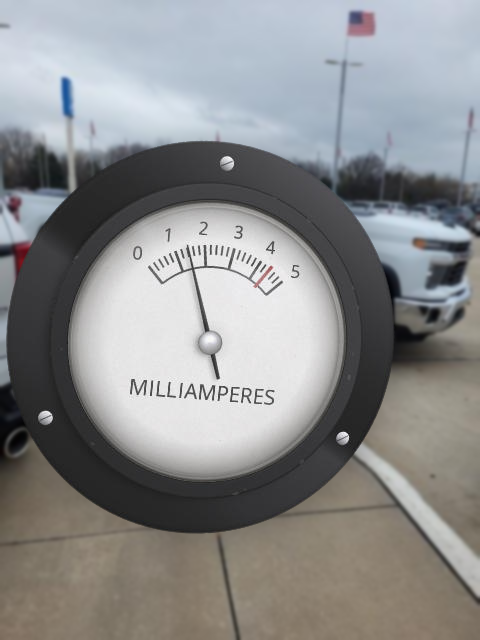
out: 1.4 mA
